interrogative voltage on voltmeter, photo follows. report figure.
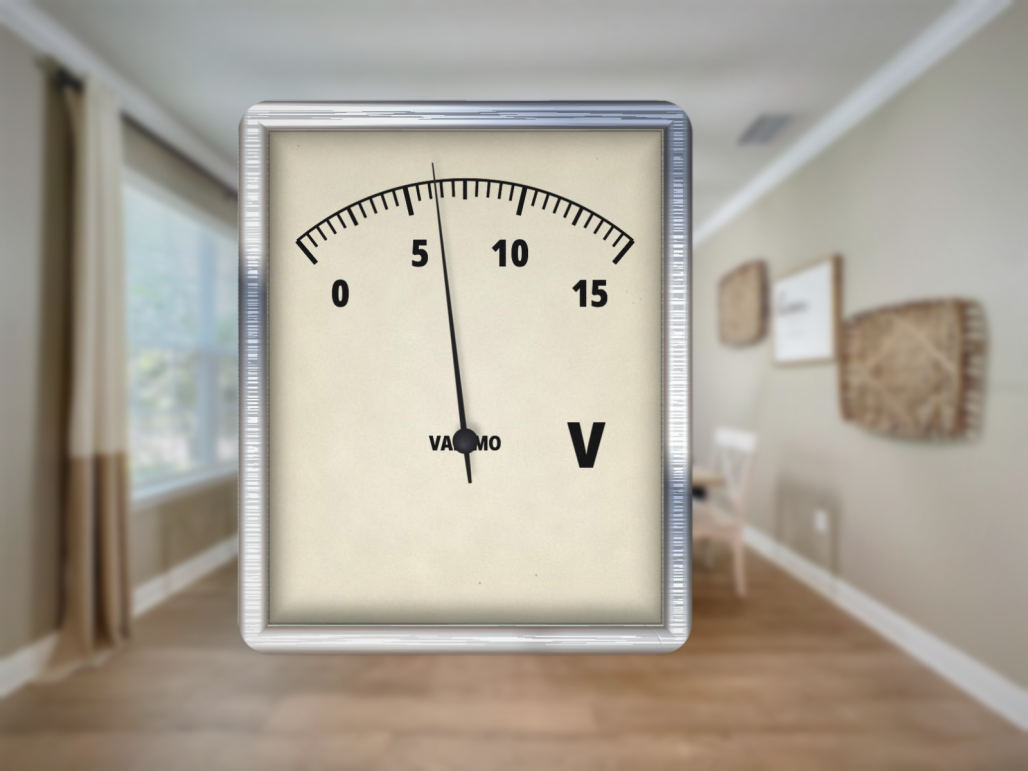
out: 6.25 V
